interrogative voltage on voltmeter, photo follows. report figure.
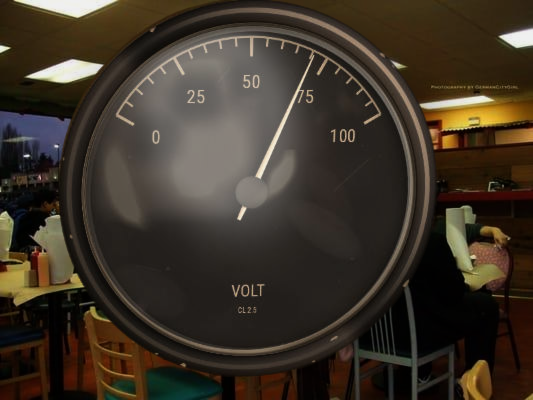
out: 70 V
